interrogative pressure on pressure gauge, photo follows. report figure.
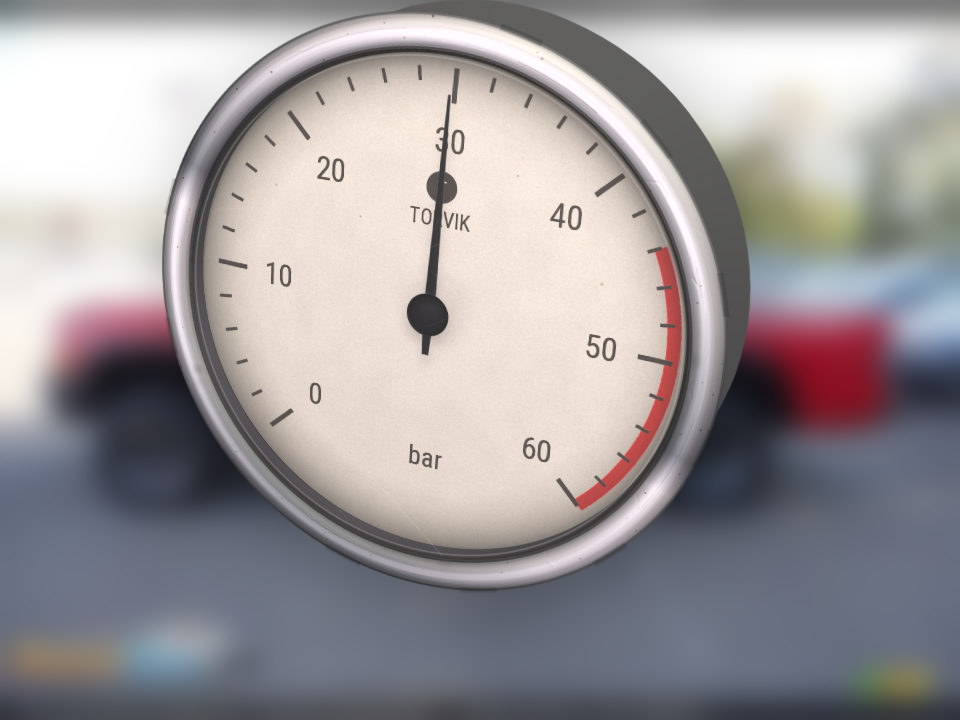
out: 30 bar
